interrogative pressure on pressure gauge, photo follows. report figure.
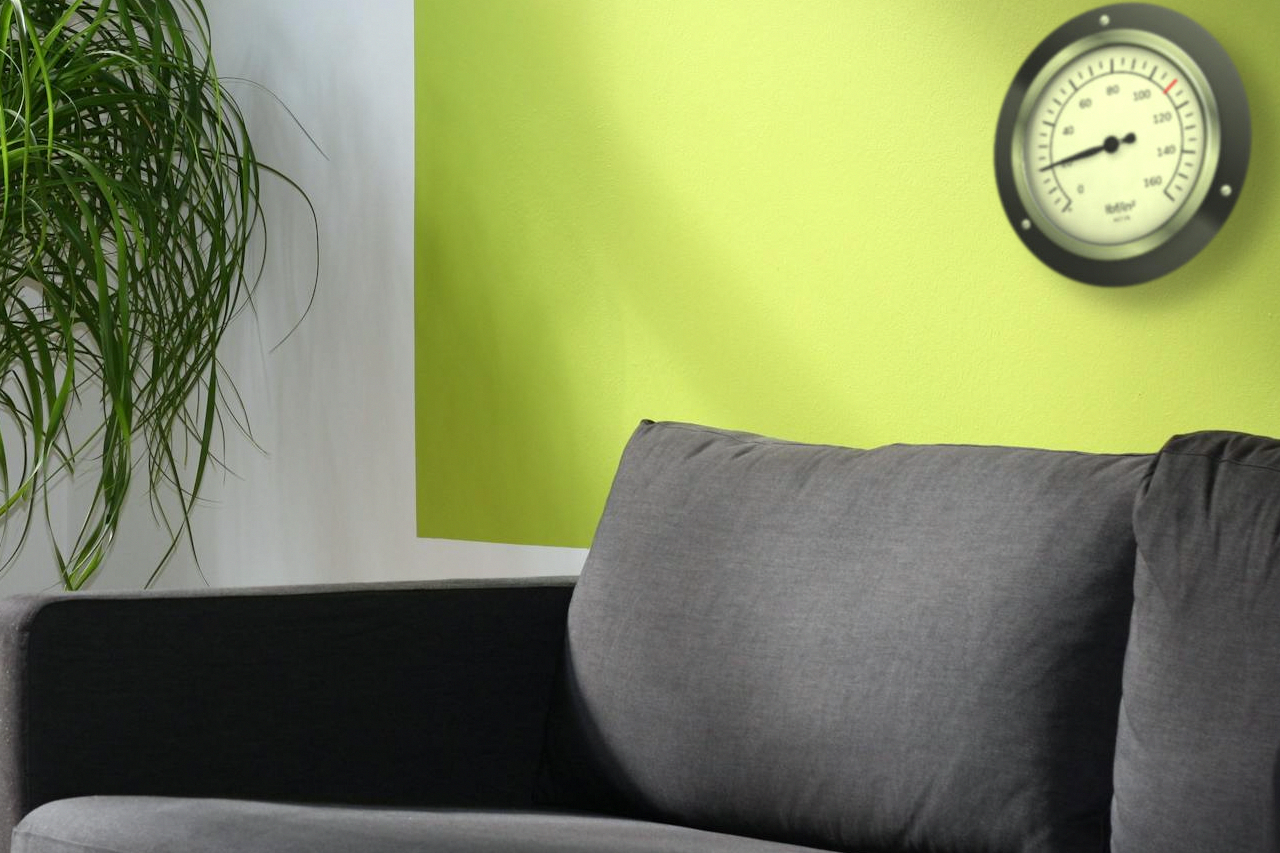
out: 20 psi
